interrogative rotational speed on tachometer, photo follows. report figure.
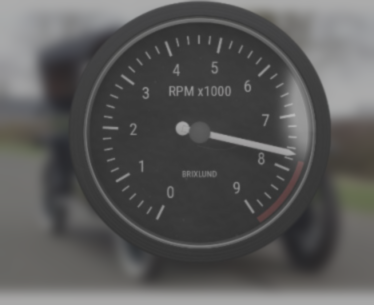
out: 7700 rpm
